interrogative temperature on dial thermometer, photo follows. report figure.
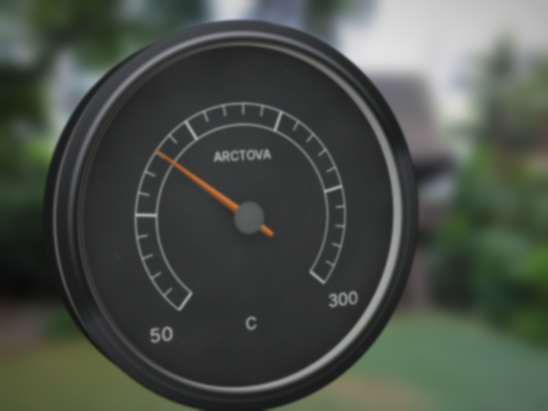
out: 130 °C
